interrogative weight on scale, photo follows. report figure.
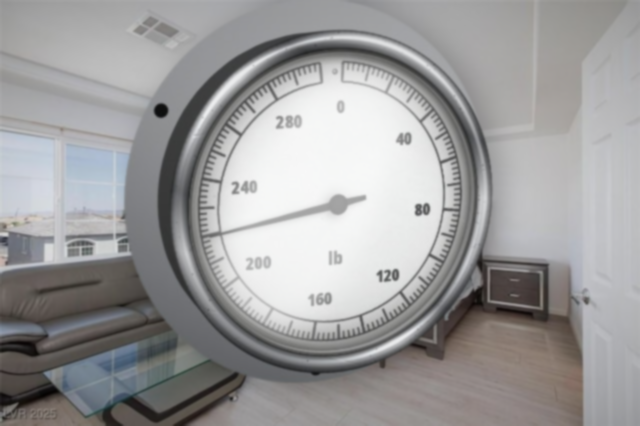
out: 220 lb
